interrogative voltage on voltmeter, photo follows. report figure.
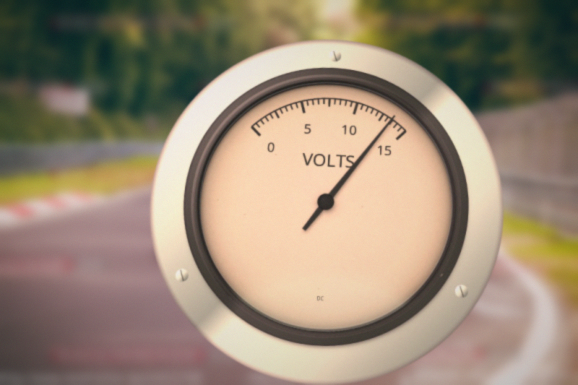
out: 13.5 V
